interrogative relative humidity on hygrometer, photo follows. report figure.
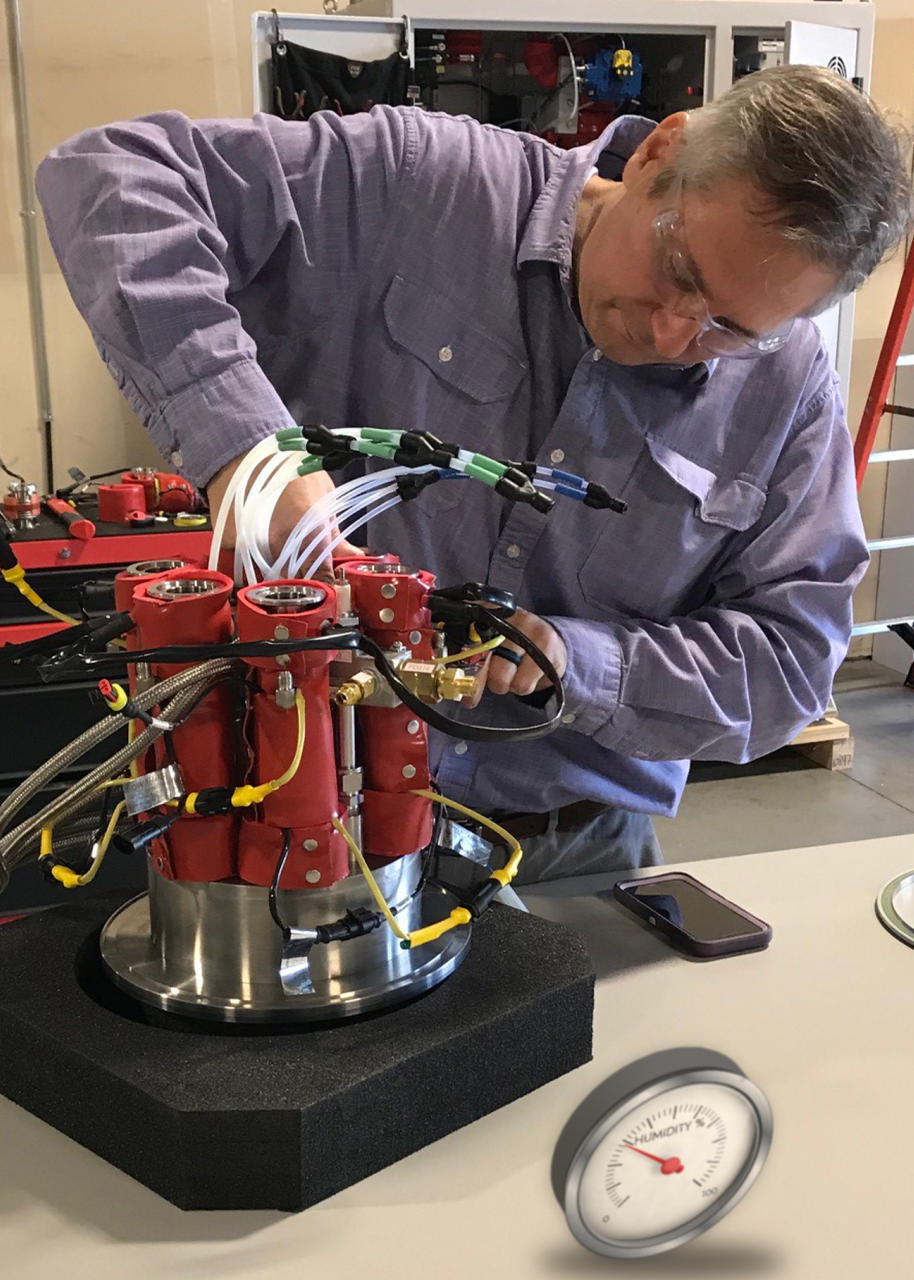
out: 30 %
